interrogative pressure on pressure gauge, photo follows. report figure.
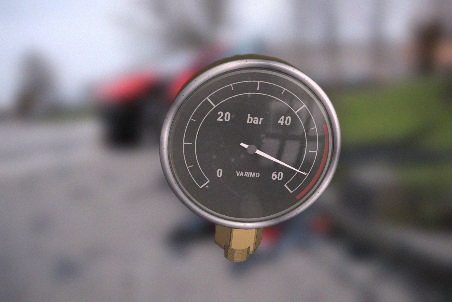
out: 55 bar
